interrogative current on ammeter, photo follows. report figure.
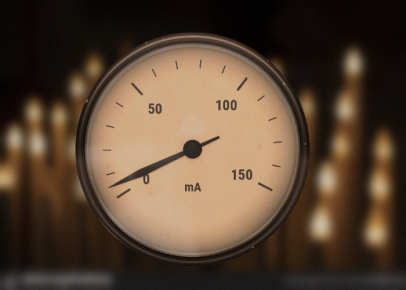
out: 5 mA
